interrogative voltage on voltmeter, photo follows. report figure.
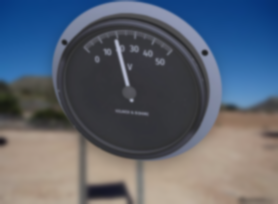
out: 20 V
